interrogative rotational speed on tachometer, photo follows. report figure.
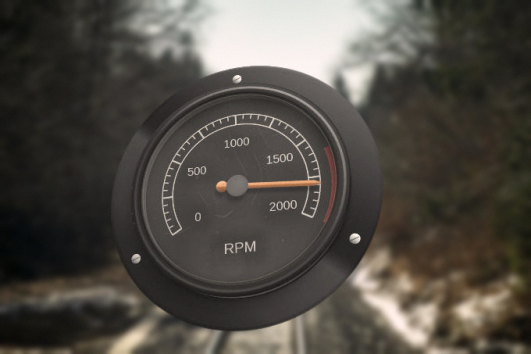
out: 1800 rpm
